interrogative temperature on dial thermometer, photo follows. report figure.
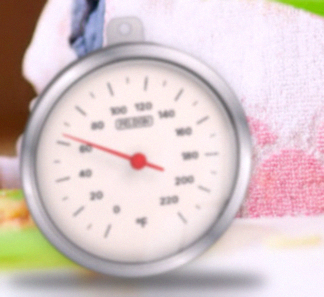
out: 65 °F
